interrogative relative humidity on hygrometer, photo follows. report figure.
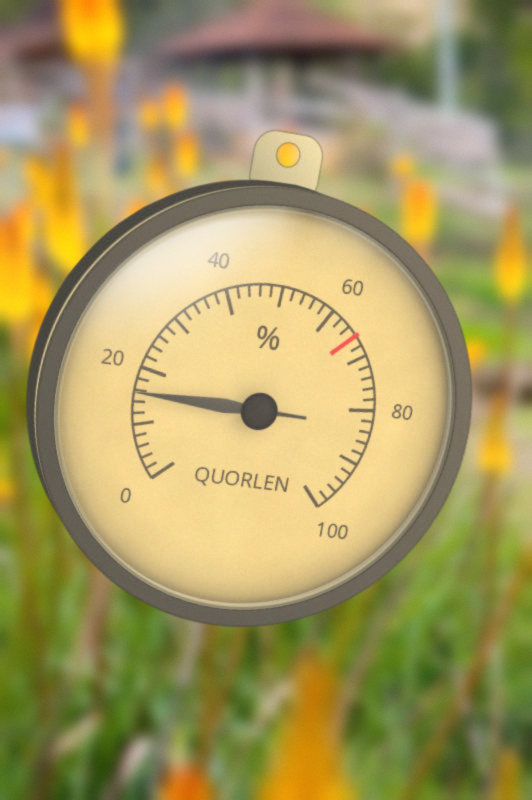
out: 16 %
